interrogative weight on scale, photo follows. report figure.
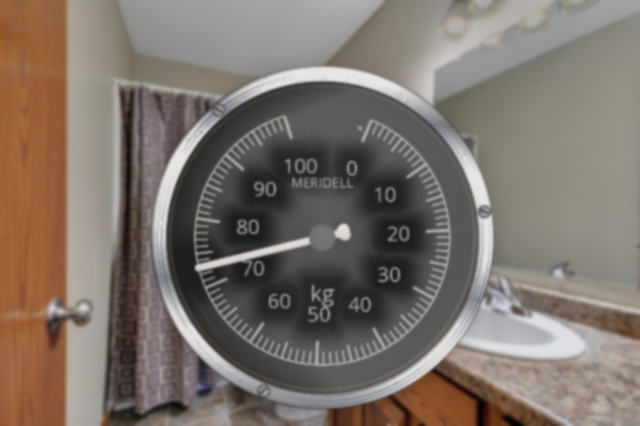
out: 73 kg
